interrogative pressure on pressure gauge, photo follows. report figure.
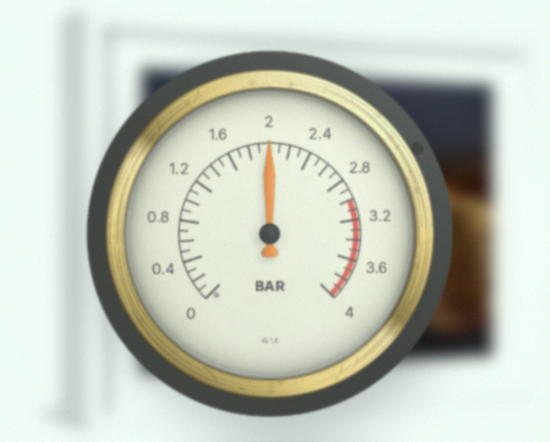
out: 2 bar
